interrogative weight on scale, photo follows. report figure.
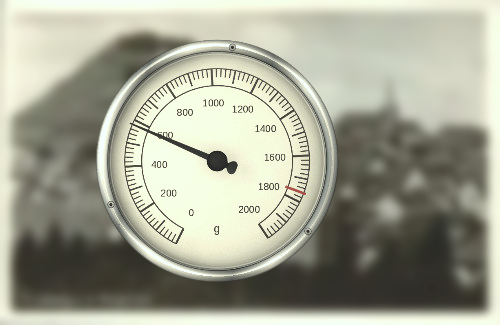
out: 580 g
